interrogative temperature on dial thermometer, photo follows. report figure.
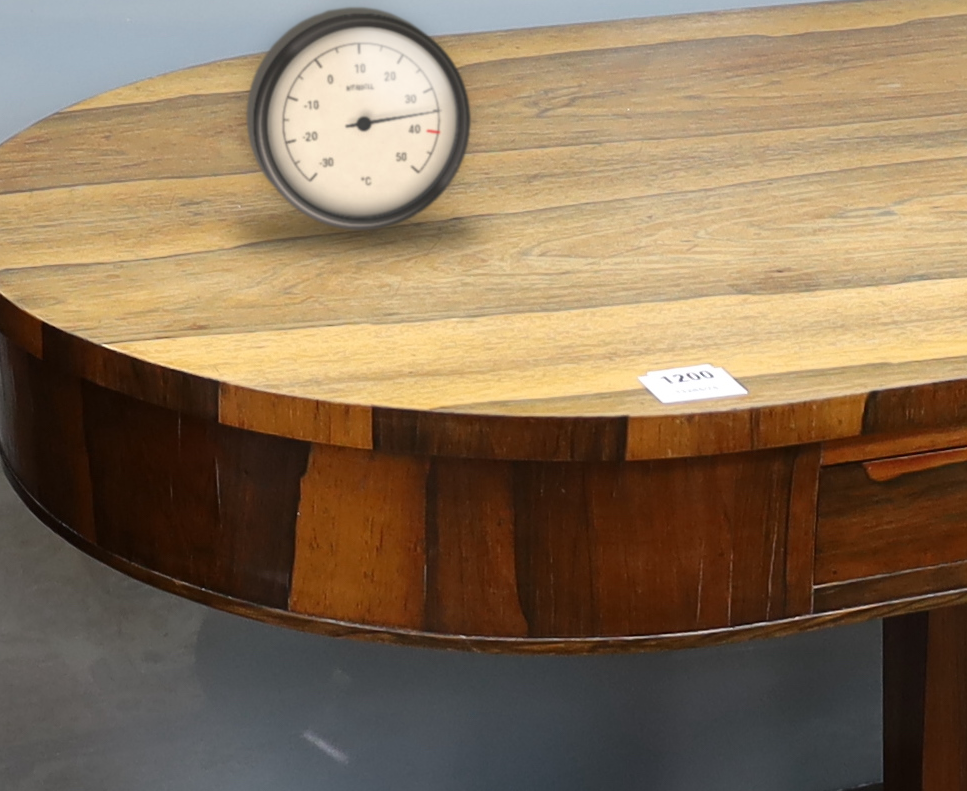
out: 35 °C
